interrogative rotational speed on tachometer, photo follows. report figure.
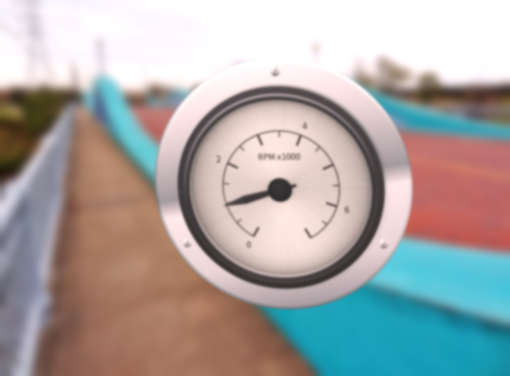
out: 1000 rpm
